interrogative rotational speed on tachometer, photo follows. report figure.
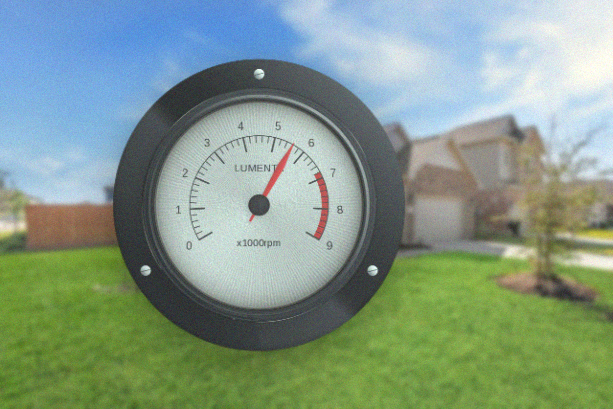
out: 5600 rpm
